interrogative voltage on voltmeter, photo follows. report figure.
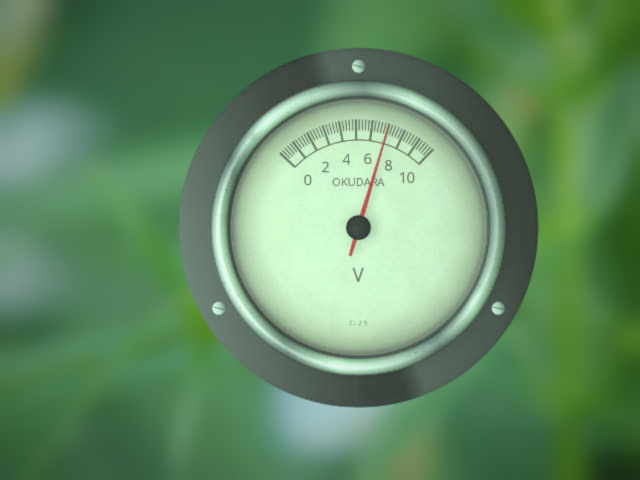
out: 7 V
